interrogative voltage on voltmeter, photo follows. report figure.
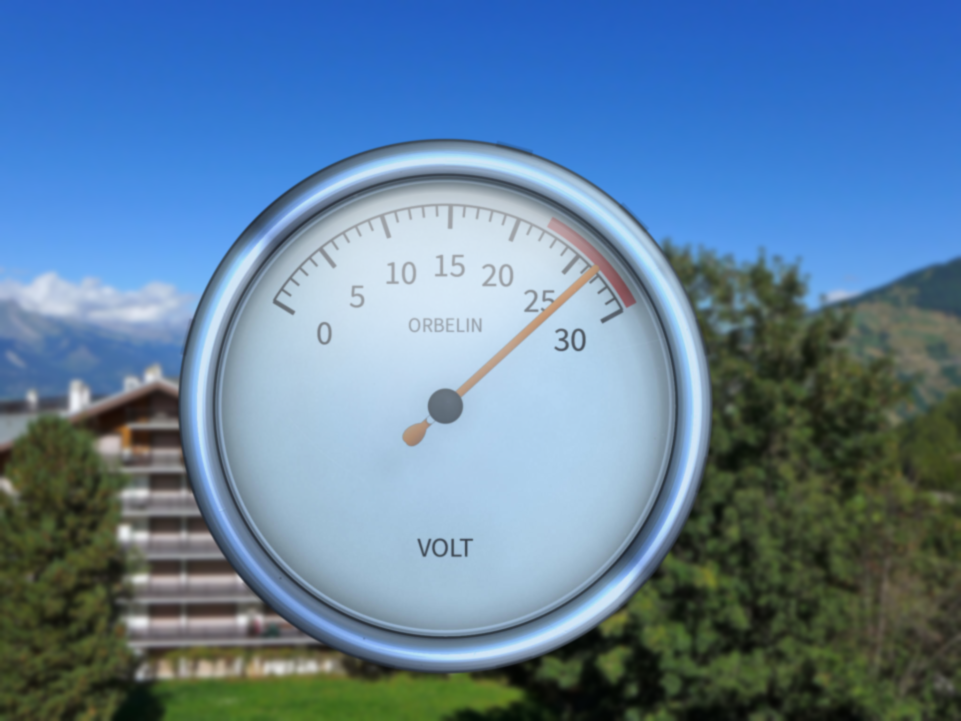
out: 26.5 V
